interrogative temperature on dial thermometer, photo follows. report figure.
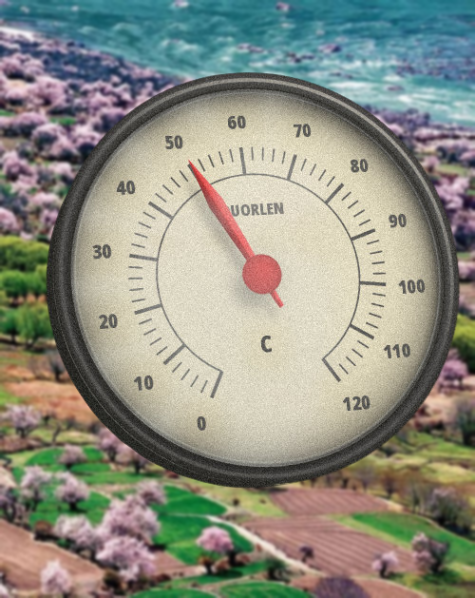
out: 50 °C
